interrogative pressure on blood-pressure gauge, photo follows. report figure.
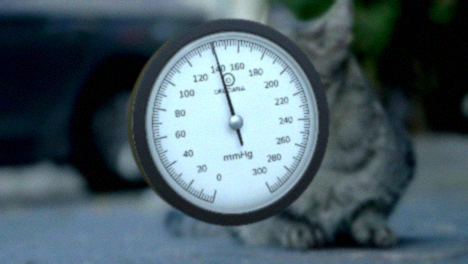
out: 140 mmHg
